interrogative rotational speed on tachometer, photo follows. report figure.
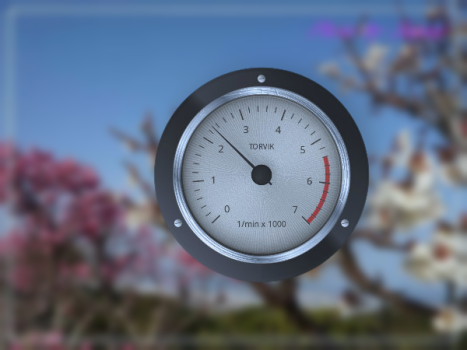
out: 2300 rpm
